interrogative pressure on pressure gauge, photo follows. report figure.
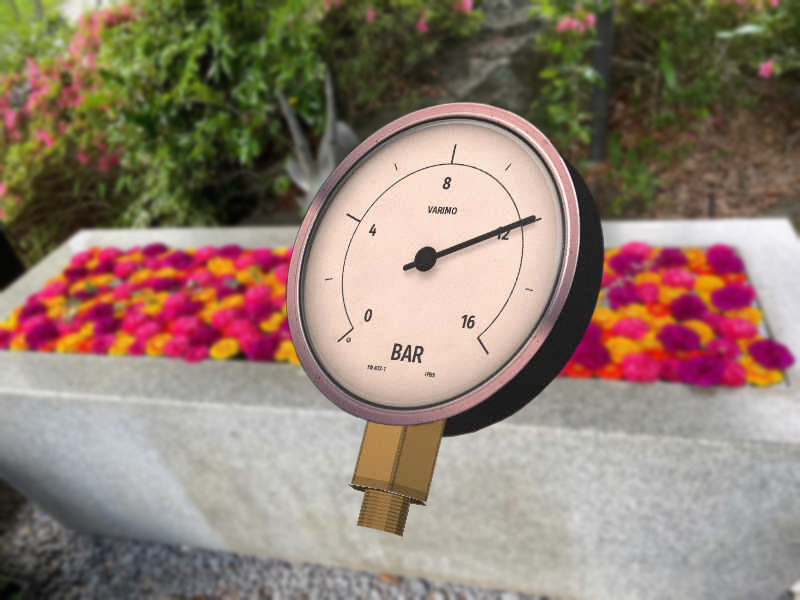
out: 12 bar
